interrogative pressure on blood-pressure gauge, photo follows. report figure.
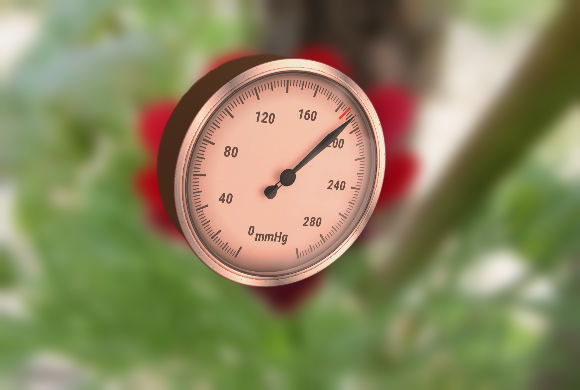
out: 190 mmHg
